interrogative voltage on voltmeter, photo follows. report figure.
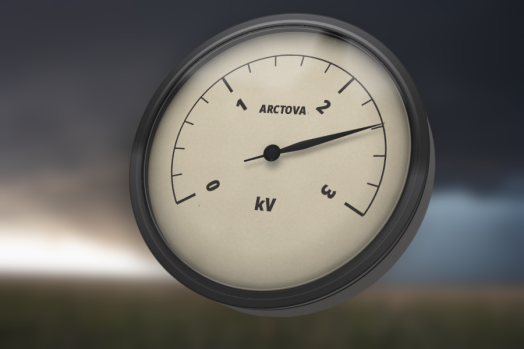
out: 2.4 kV
